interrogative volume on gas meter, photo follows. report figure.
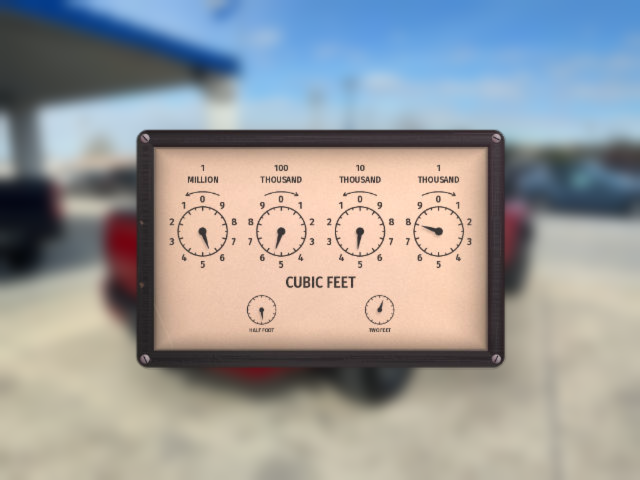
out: 554800 ft³
